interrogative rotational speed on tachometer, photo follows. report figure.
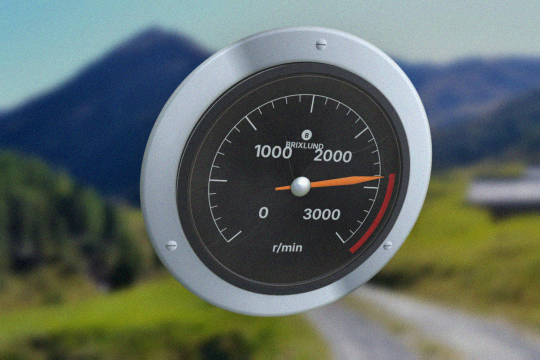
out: 2400 rpm
